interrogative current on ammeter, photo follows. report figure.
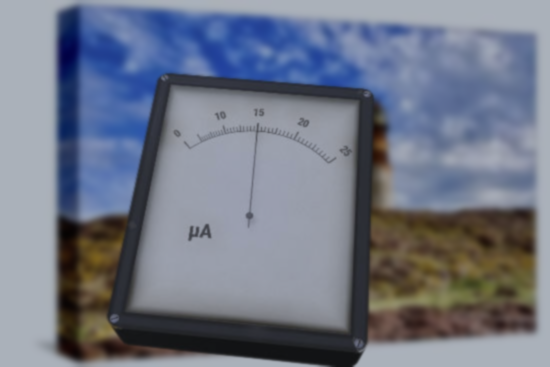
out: 15 µA
